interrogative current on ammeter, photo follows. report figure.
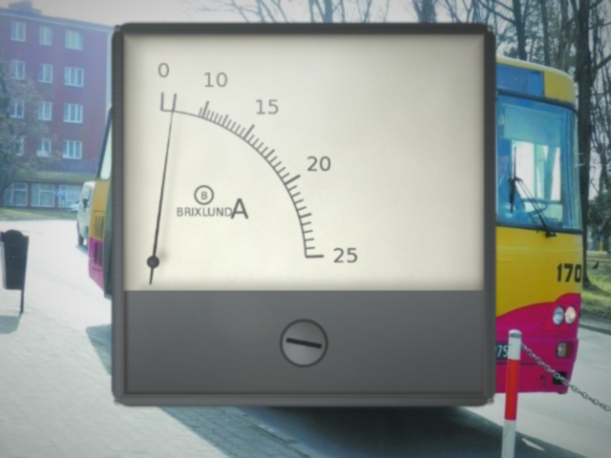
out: 5 A
